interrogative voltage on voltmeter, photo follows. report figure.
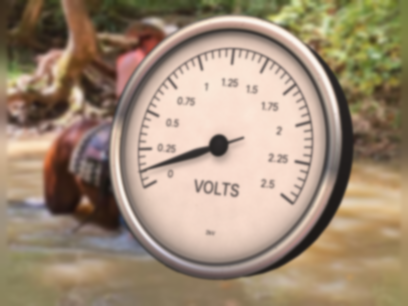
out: 0.1 V
